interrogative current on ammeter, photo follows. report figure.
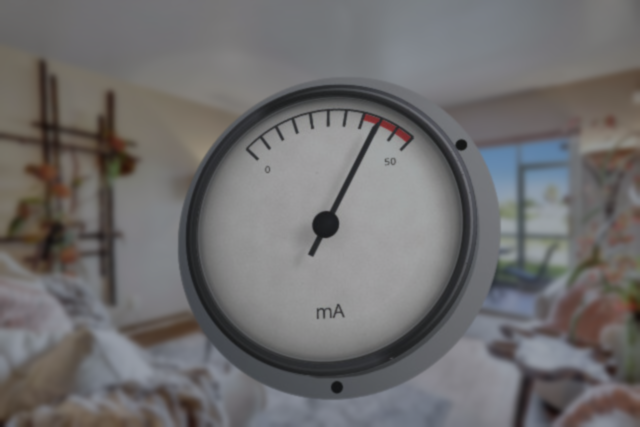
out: 40 mA
